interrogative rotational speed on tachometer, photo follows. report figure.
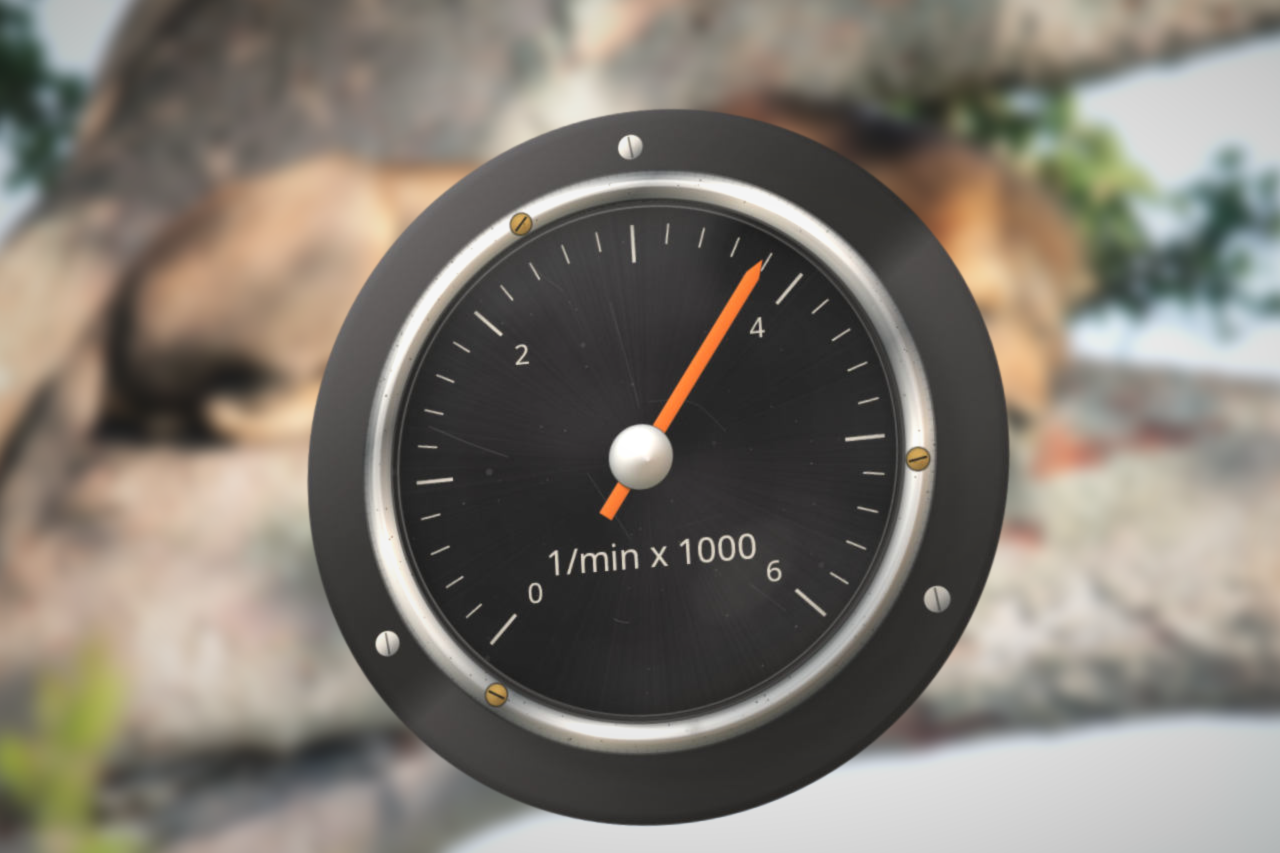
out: 3800 rpm
